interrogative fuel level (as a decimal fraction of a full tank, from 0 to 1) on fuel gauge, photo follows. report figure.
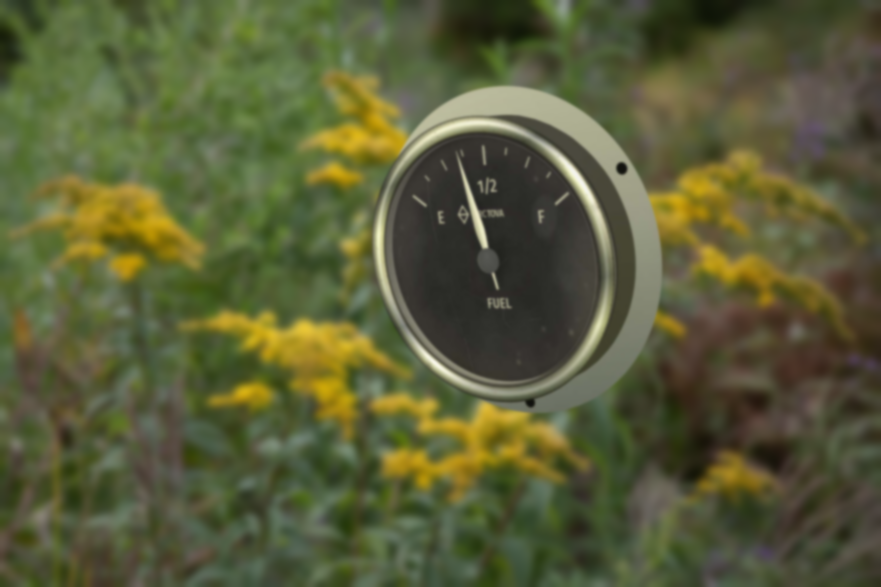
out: 0.375
